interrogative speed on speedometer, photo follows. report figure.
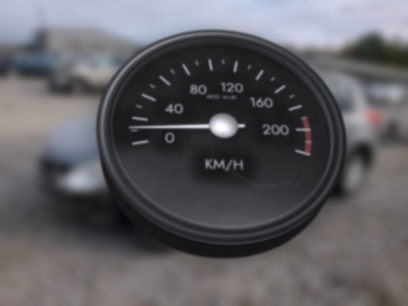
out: 10 km/h
